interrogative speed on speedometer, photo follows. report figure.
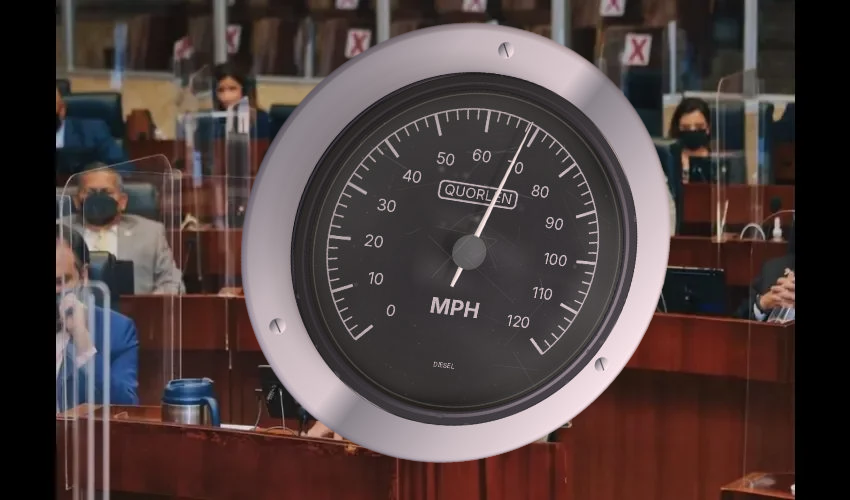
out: 68 mph
